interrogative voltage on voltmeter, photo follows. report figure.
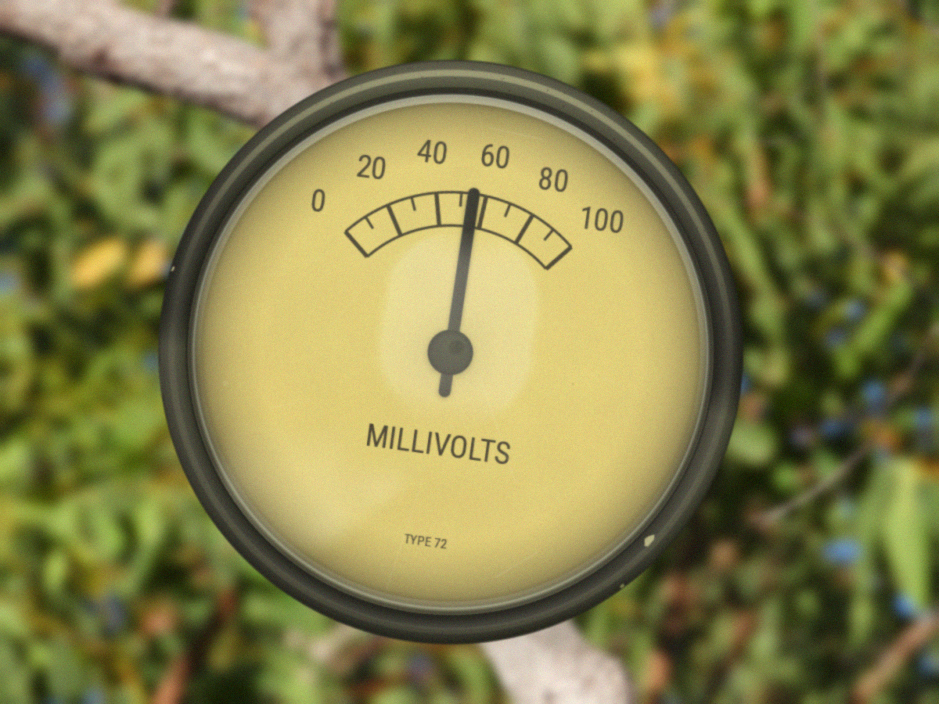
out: 55 mV
